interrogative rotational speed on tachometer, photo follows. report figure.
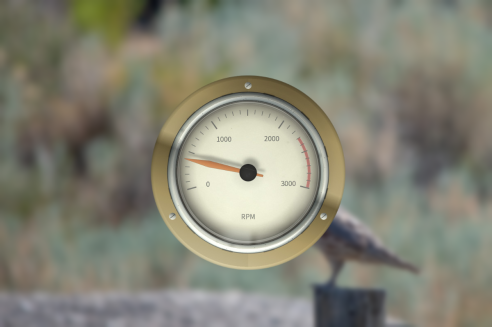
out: 400 rpm
